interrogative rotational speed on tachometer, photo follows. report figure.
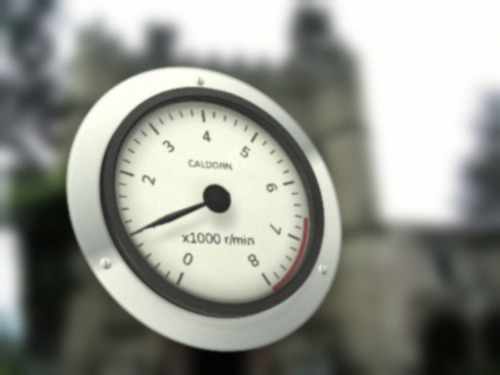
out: 1000 rpm
